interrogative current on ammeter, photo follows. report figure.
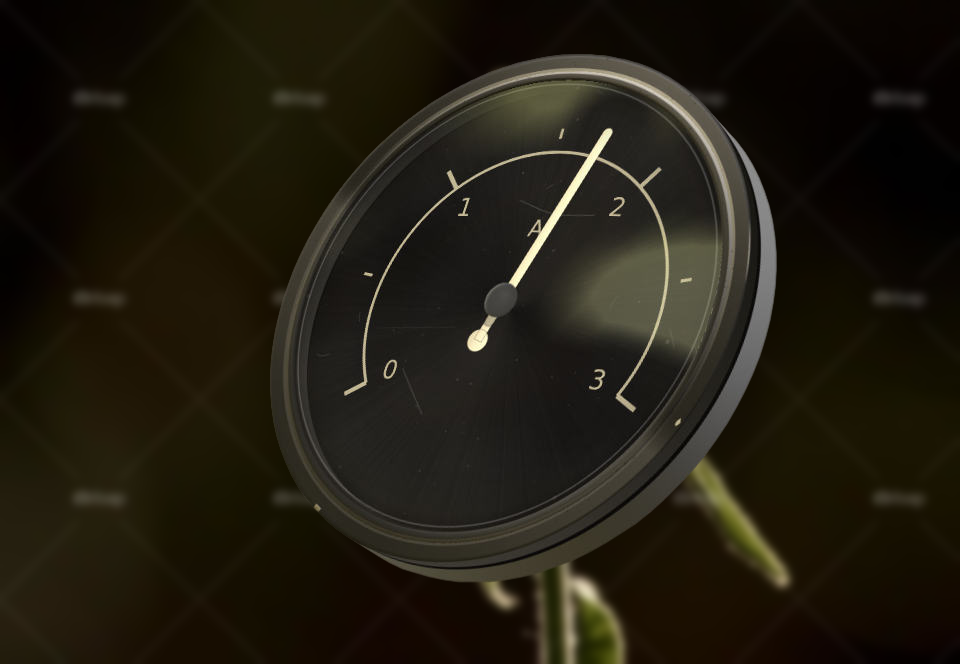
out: 1.75 A
